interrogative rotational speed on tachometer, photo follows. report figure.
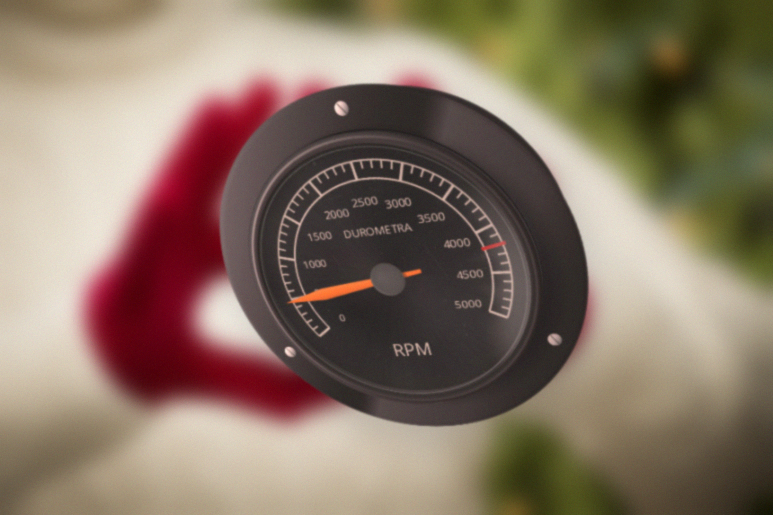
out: 500 rpm
